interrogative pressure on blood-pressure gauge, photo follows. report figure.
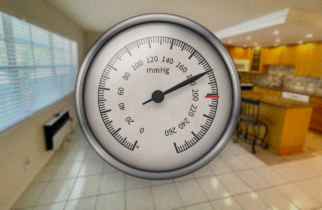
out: 180 mmHg
